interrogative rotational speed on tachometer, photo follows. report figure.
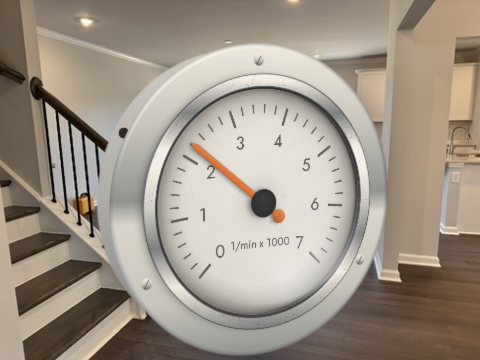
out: 2200 rpm
